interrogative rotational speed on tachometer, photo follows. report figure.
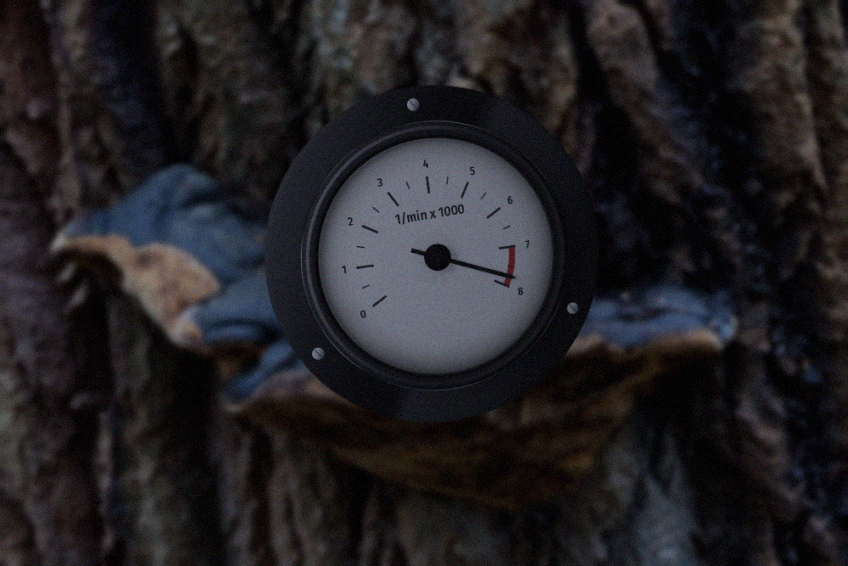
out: 7750 rpm
